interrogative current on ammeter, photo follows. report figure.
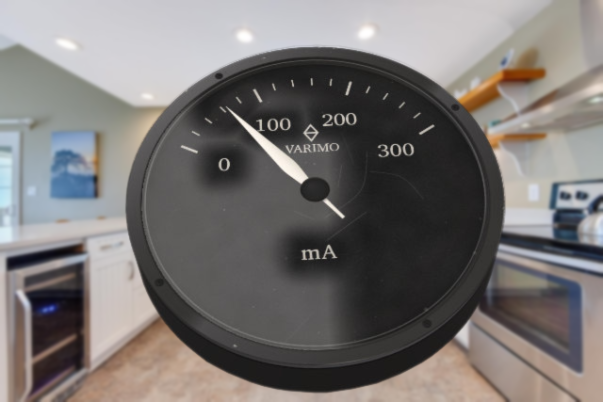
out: 60 mA
